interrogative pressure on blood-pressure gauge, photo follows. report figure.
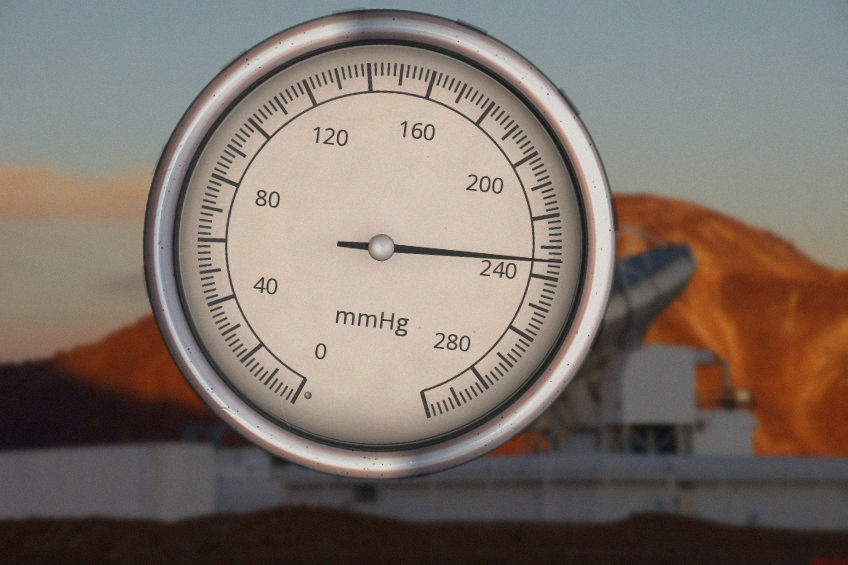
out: 234 mmHg
